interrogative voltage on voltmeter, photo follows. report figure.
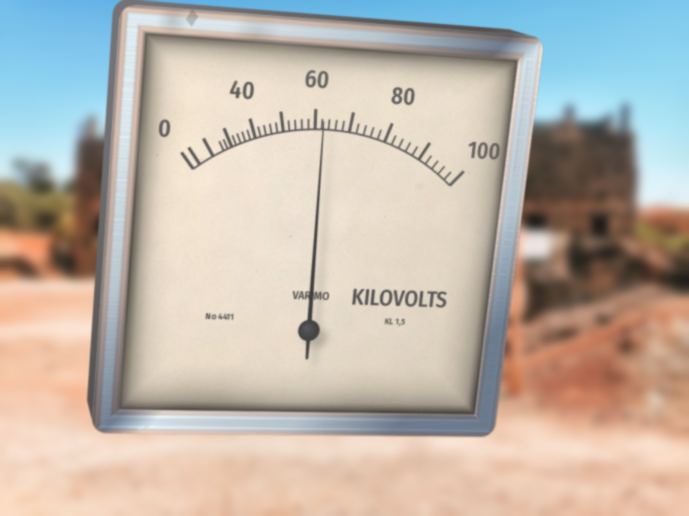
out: 62 kV
